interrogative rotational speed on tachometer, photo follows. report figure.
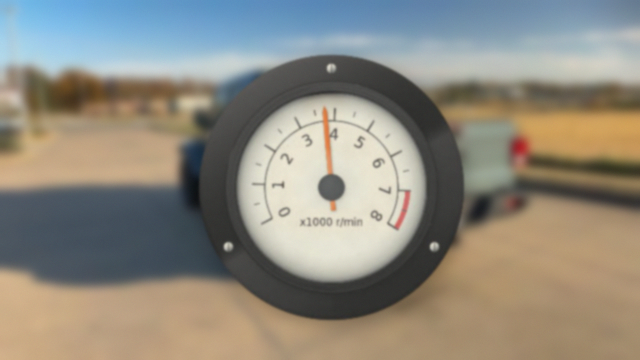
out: 3750 rpm
